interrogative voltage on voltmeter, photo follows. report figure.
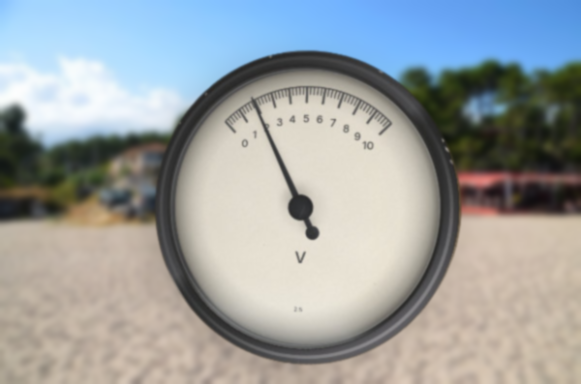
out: 2 V
